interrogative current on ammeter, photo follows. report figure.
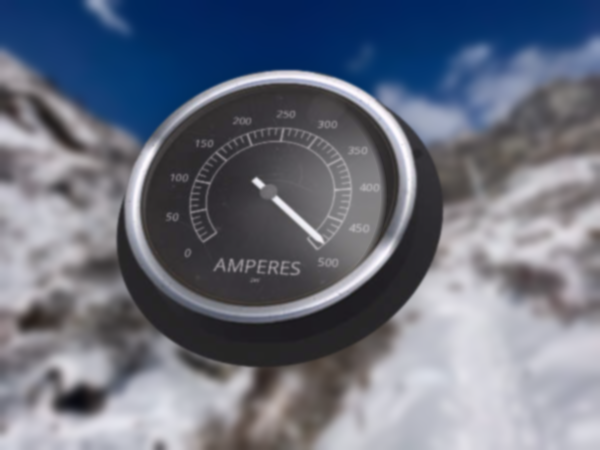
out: 490 A
